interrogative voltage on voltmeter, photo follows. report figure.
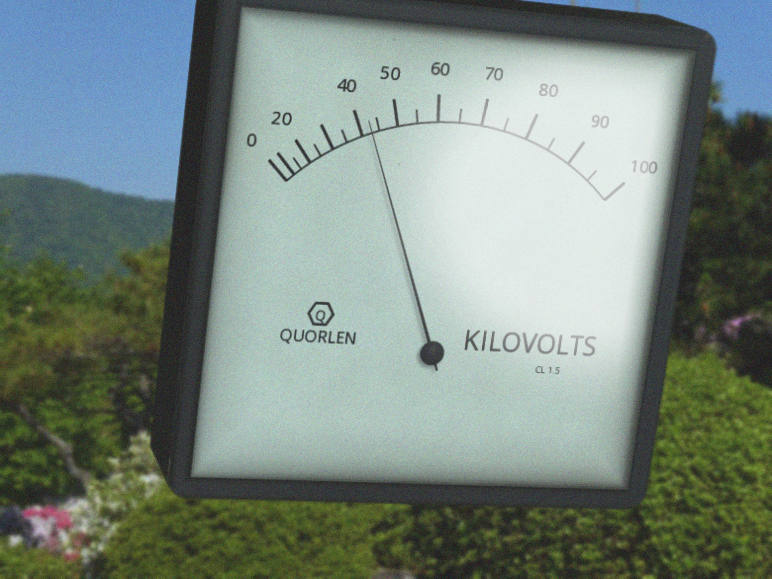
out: 42.5 kV
